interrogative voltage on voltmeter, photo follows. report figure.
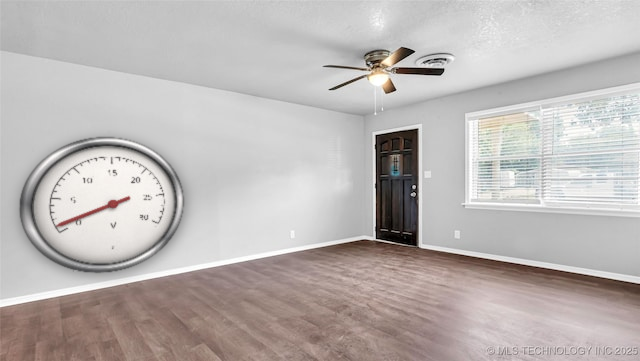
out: 1 V
